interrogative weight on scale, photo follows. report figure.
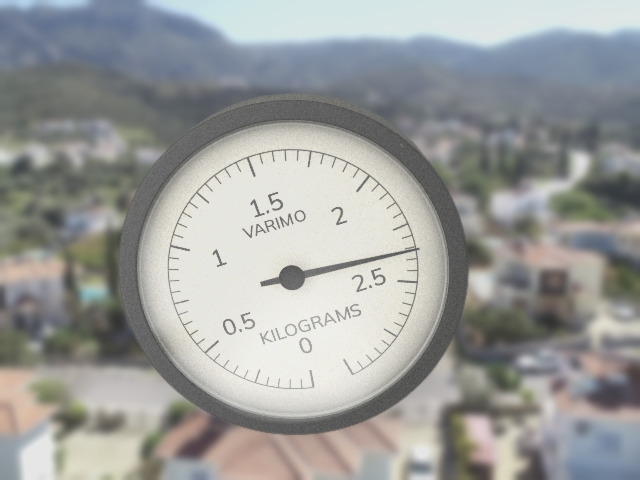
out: 2.35 kg
